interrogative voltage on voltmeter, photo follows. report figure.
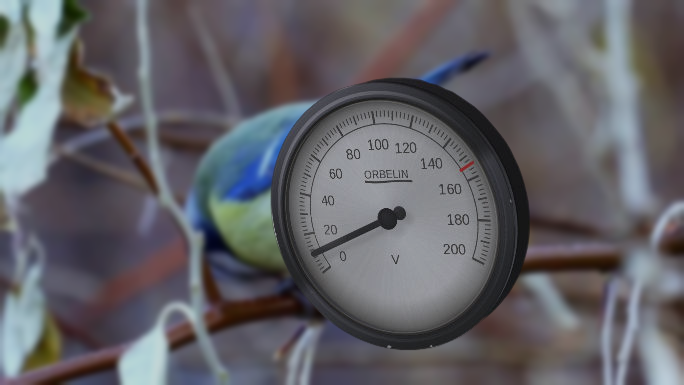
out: 10 V
